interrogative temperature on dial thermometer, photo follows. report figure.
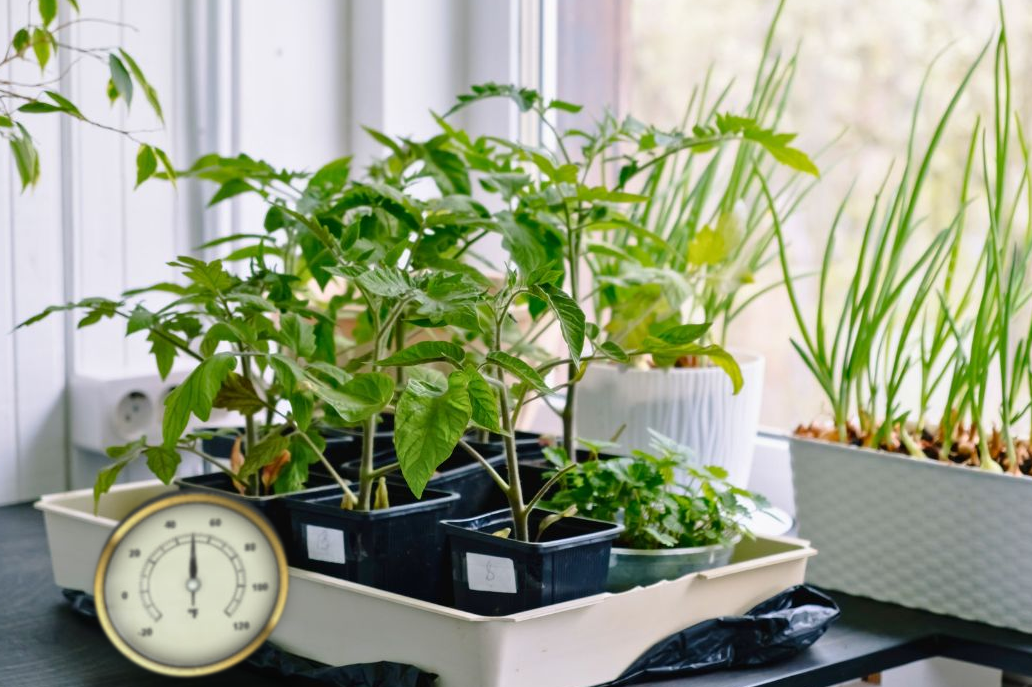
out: 50 °F
